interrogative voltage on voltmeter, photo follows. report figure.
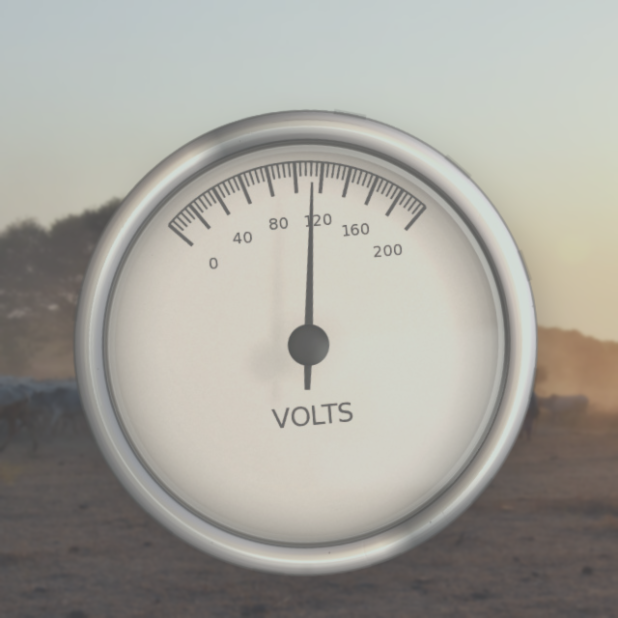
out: 112 V
